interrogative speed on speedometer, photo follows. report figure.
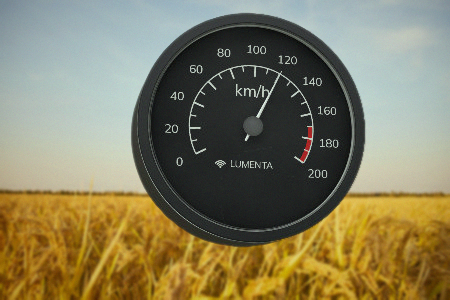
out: 120 km/h
